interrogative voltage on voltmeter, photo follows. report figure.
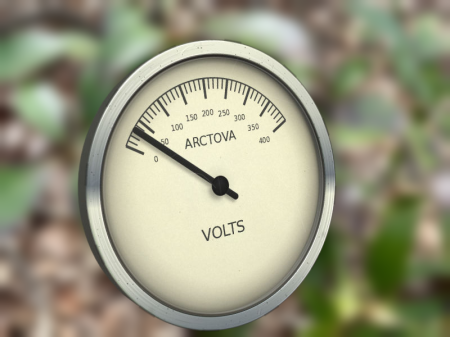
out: 30 V
